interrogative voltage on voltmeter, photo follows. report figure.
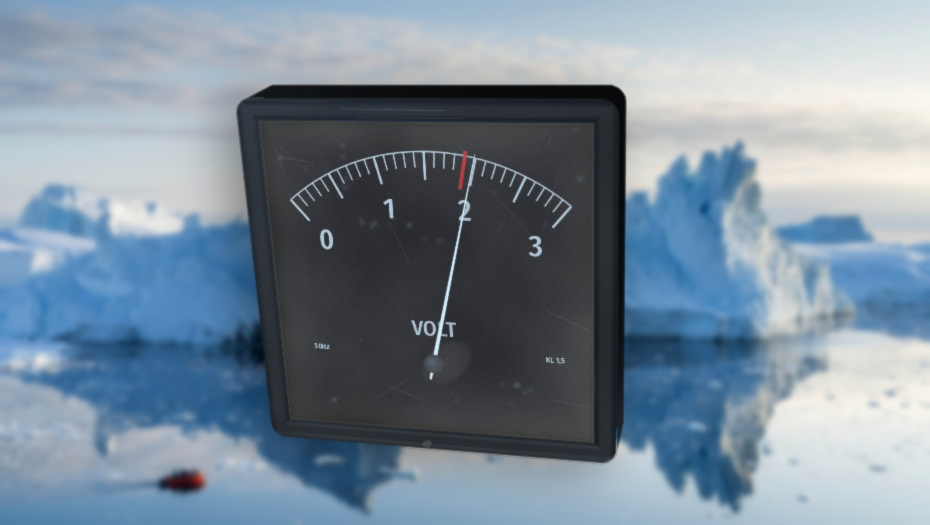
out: 2 V
